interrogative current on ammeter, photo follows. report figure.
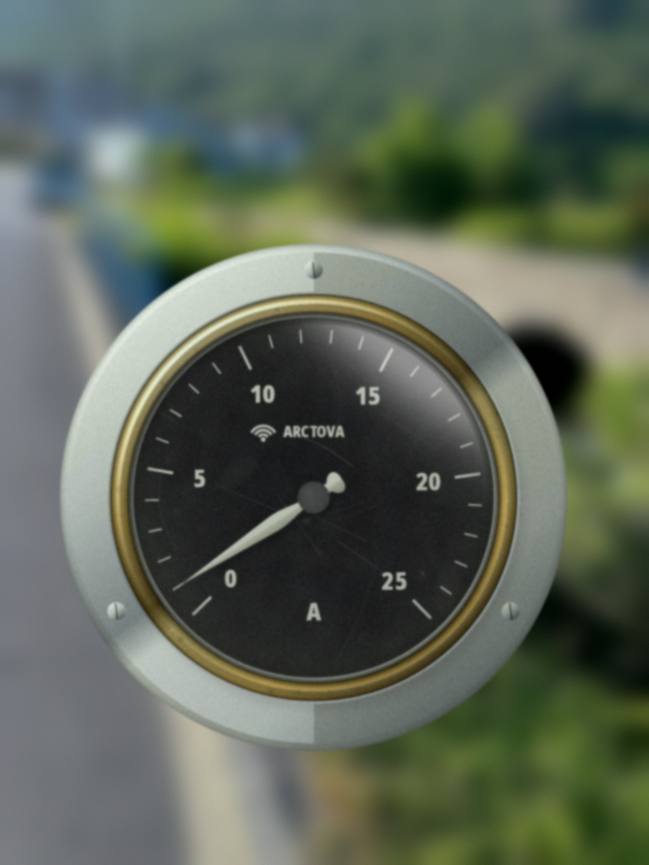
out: 1 A
